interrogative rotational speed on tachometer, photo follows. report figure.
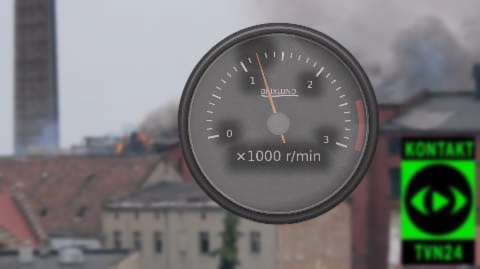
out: 1200 rpm
